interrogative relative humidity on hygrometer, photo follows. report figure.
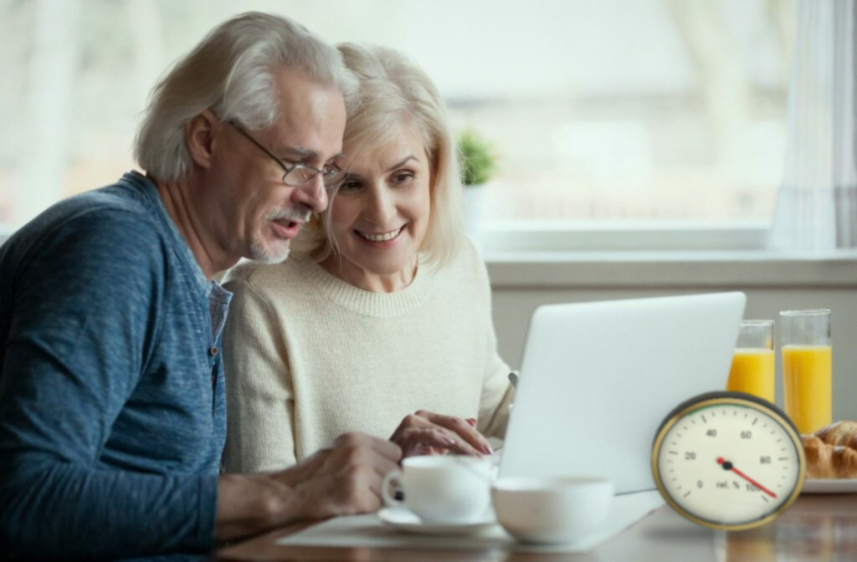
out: 96 %
